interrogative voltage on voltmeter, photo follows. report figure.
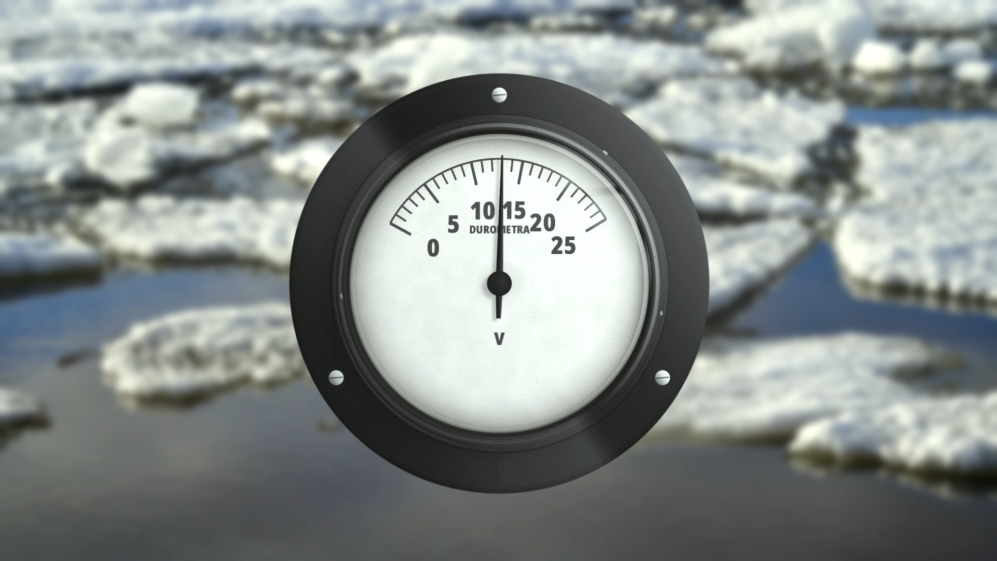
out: 13 V
